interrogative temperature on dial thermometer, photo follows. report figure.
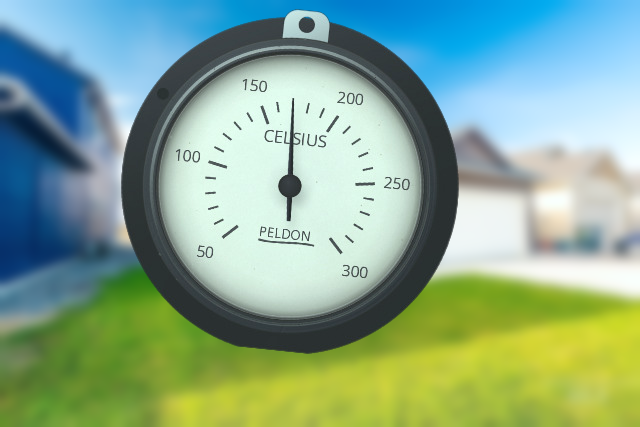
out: 170 °C
